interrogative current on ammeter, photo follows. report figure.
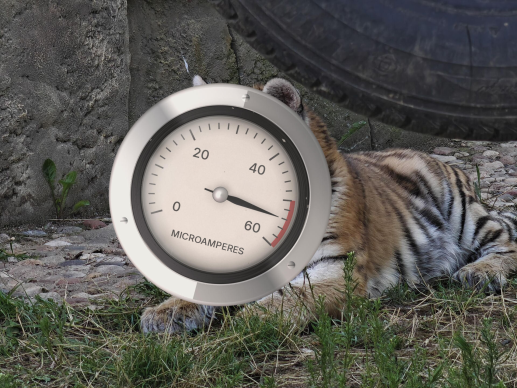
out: 54 µA
